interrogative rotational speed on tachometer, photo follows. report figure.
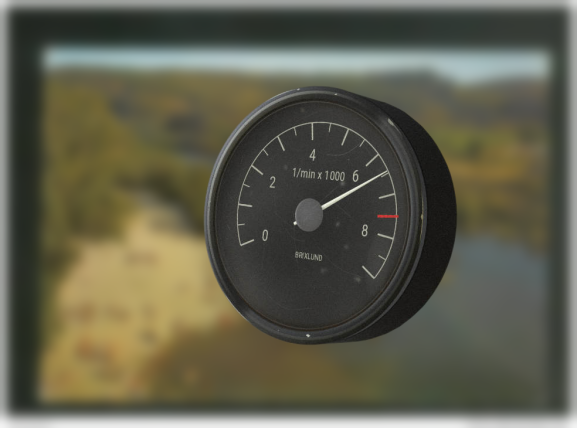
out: 6500 rpm
